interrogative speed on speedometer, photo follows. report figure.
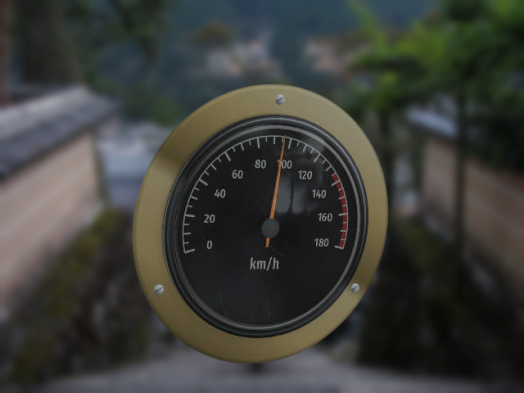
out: 95 km/h
